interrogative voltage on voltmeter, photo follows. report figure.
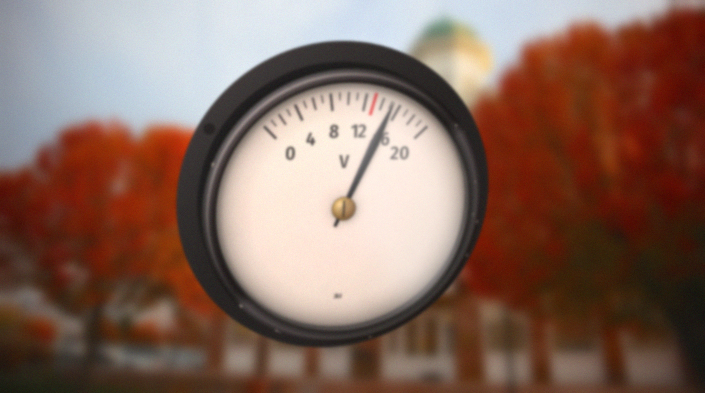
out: 15 V
